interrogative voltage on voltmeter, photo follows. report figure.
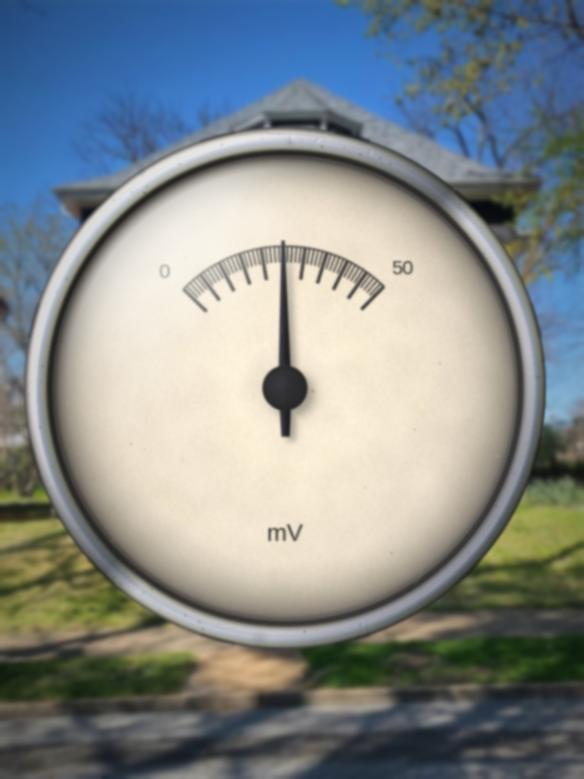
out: 25 mV
